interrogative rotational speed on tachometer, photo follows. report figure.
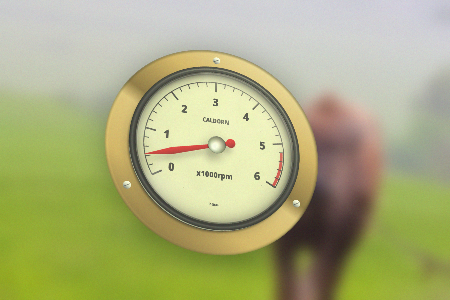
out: 400 rpm
